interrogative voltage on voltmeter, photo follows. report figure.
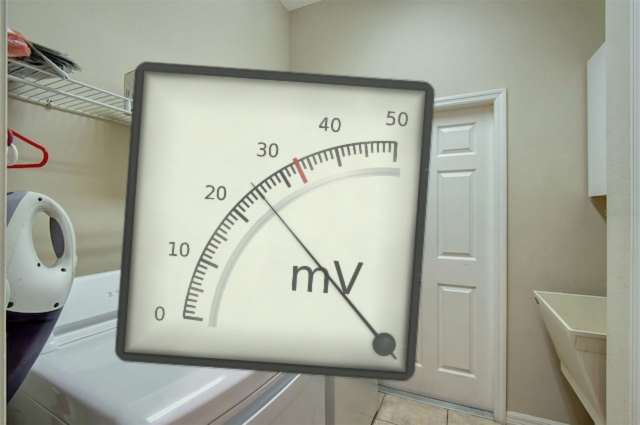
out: 25 mV
